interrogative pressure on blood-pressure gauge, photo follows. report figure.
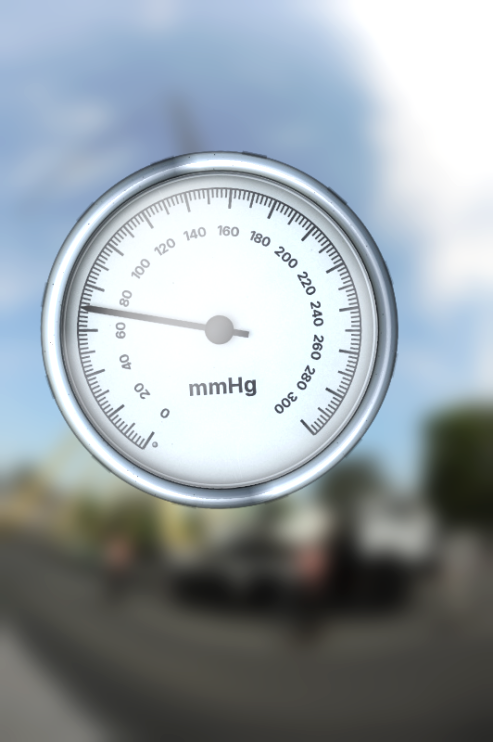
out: 70 mmHg
